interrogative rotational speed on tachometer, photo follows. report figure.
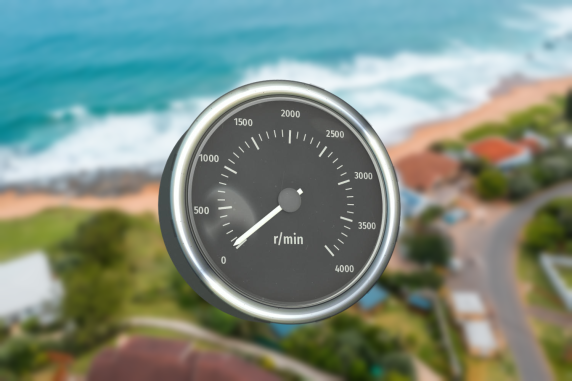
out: 50 rpm
